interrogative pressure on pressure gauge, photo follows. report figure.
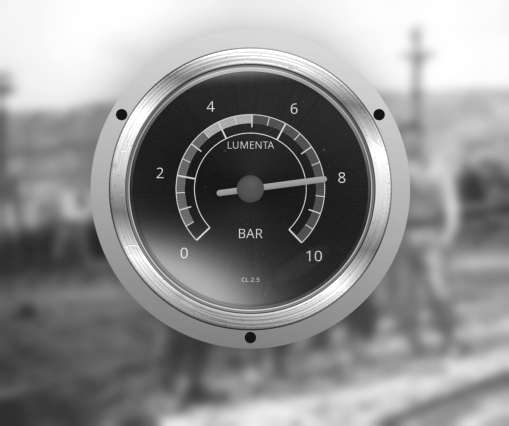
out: 8 bar
